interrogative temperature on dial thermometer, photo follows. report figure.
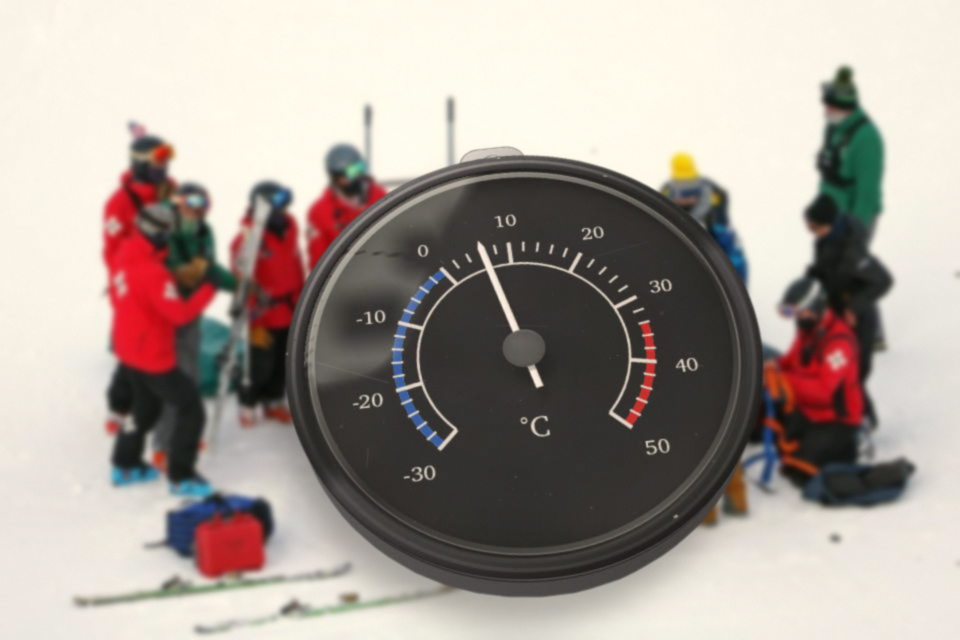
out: 6 °C
